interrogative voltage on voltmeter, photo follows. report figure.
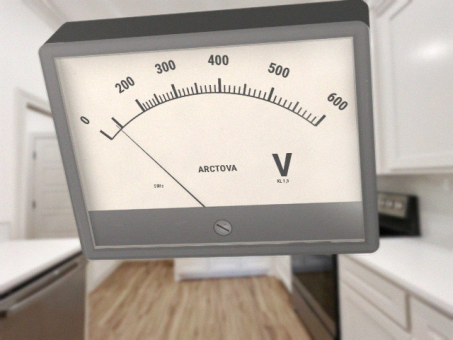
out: 100 V
